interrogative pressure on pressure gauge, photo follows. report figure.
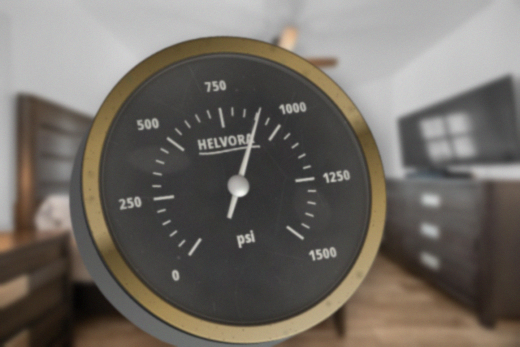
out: 900 psi
